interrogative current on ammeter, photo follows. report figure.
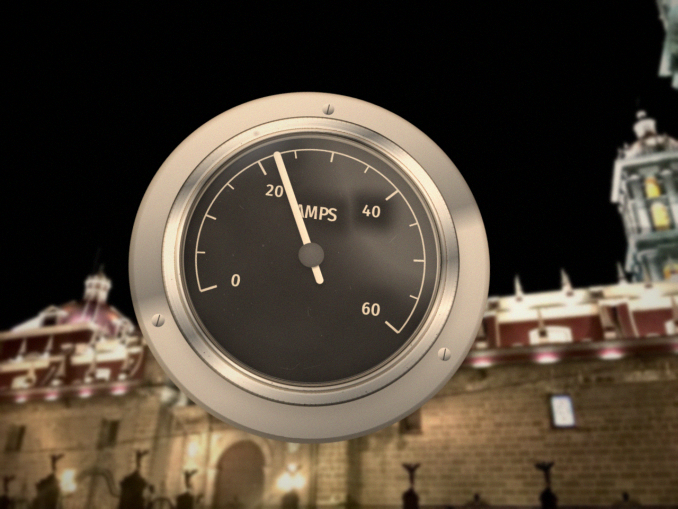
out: 22.5 A
